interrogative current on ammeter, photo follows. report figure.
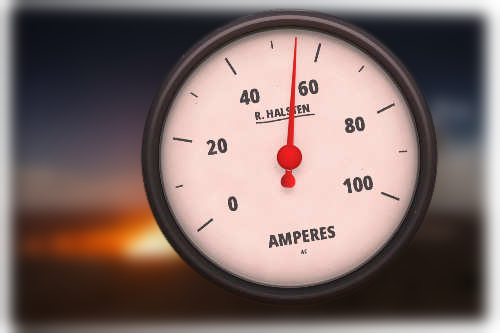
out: 55 A
